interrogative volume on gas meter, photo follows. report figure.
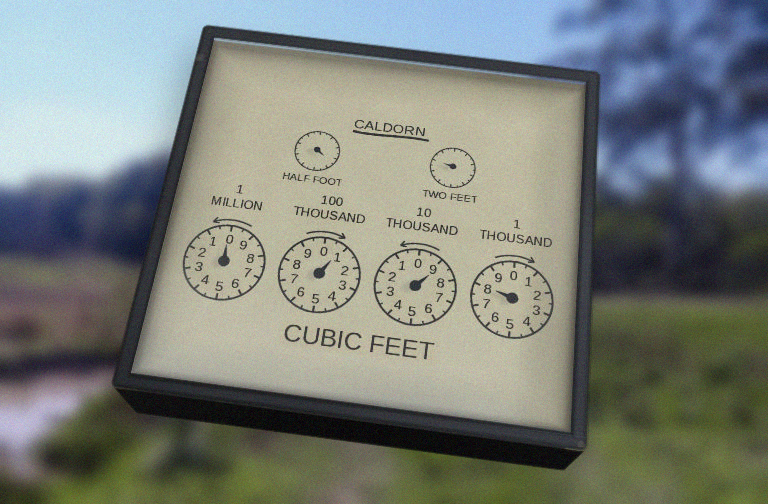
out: 8800 ft³
